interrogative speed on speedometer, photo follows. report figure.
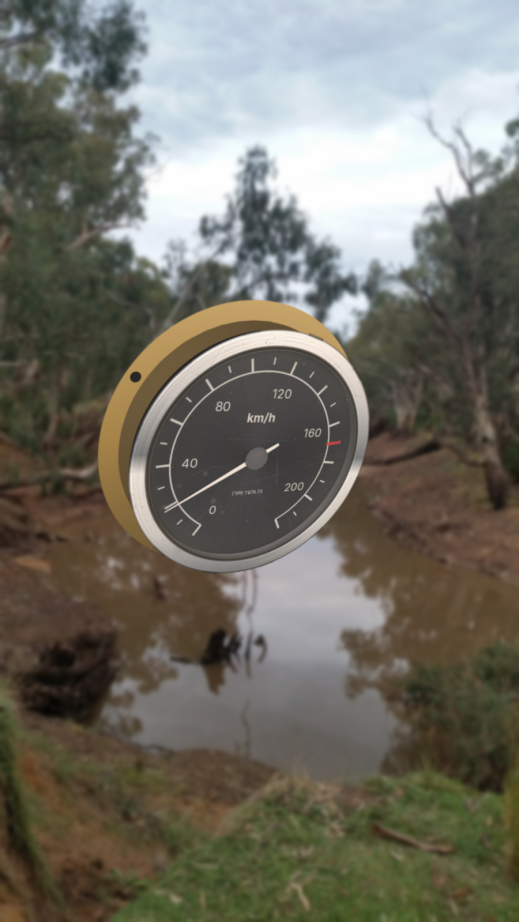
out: 20 km/h
